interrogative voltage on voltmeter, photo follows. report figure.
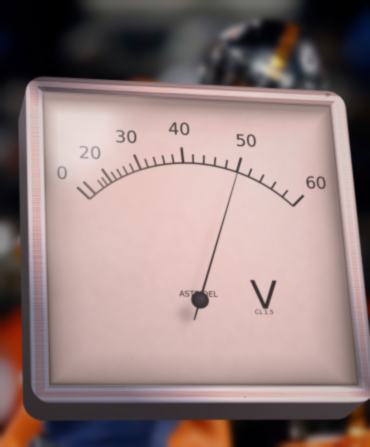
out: 50 V
